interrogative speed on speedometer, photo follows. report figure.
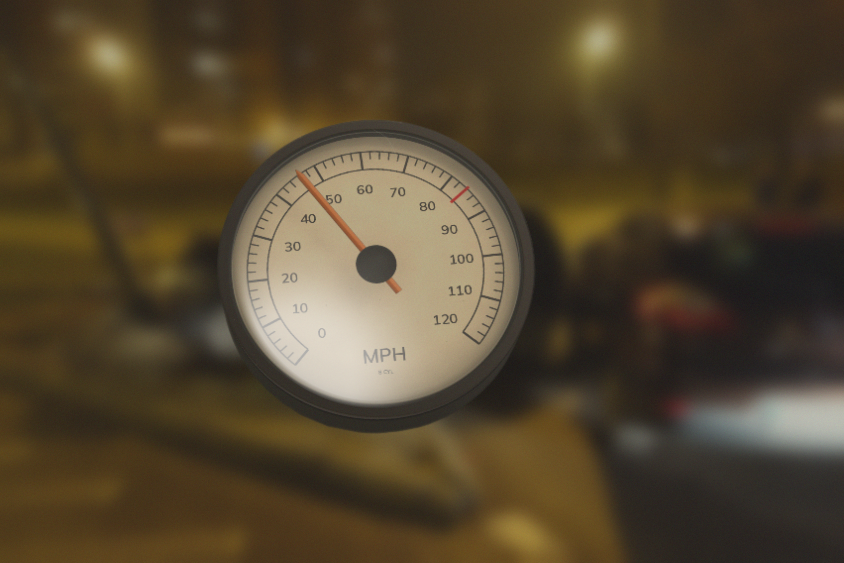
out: 46 mph
